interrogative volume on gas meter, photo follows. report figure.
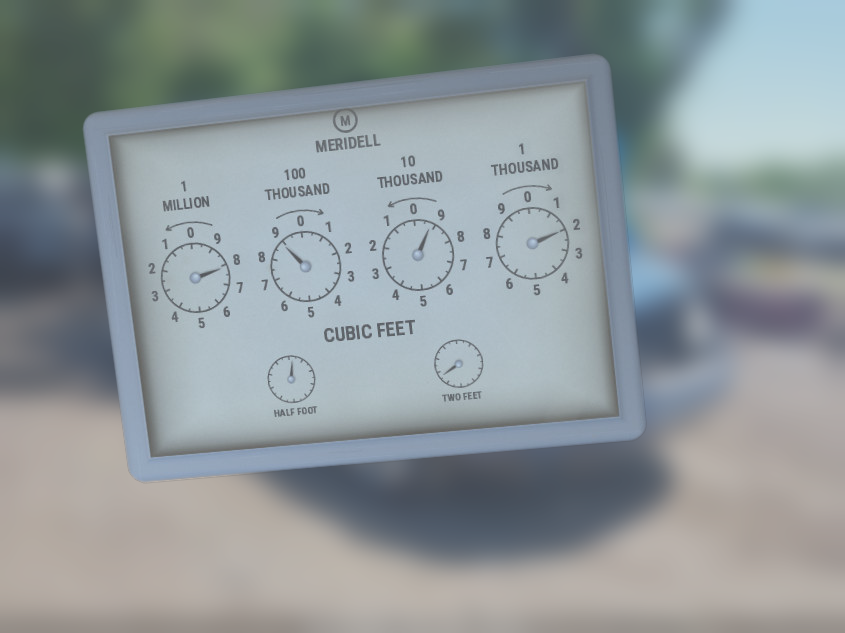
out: 789200 ft³
